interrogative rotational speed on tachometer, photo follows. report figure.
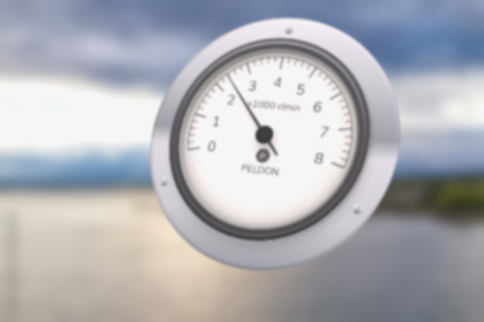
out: 2400 rpm
